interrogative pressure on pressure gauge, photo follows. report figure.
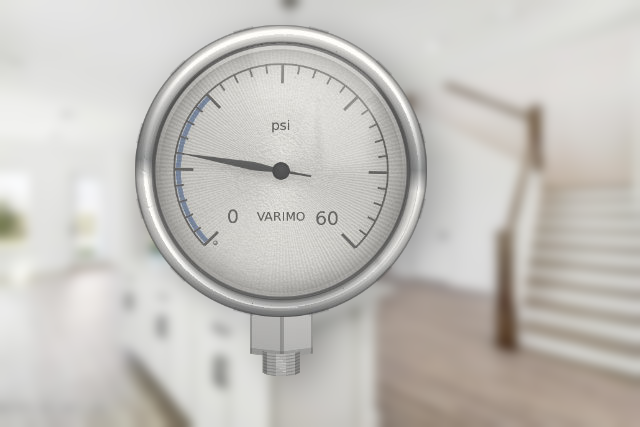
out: 12 psi
